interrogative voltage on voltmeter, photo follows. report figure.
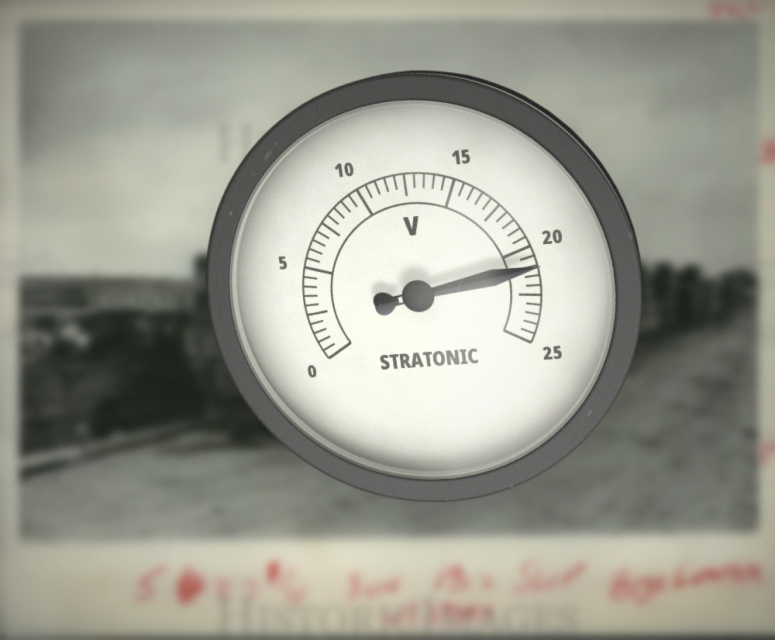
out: 21 V
